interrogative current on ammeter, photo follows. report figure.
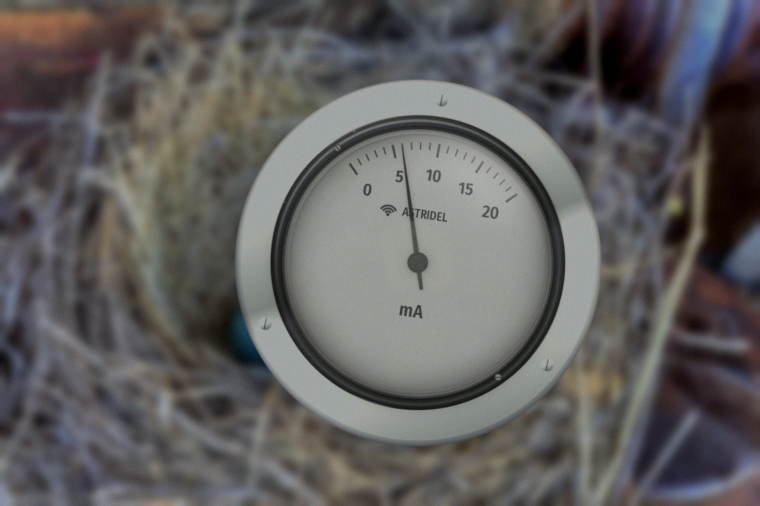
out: 6 mA
